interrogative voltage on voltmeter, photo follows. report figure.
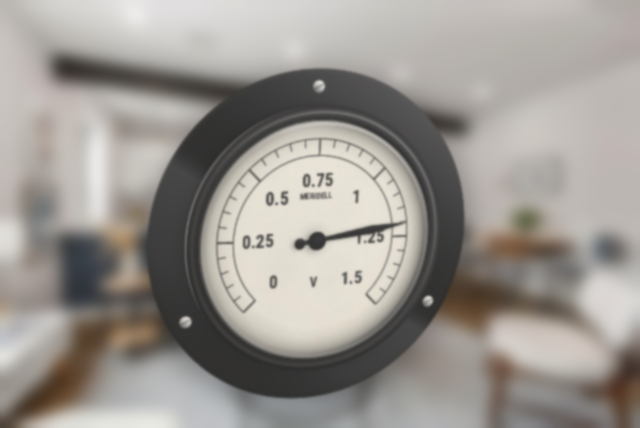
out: 1.2 V
